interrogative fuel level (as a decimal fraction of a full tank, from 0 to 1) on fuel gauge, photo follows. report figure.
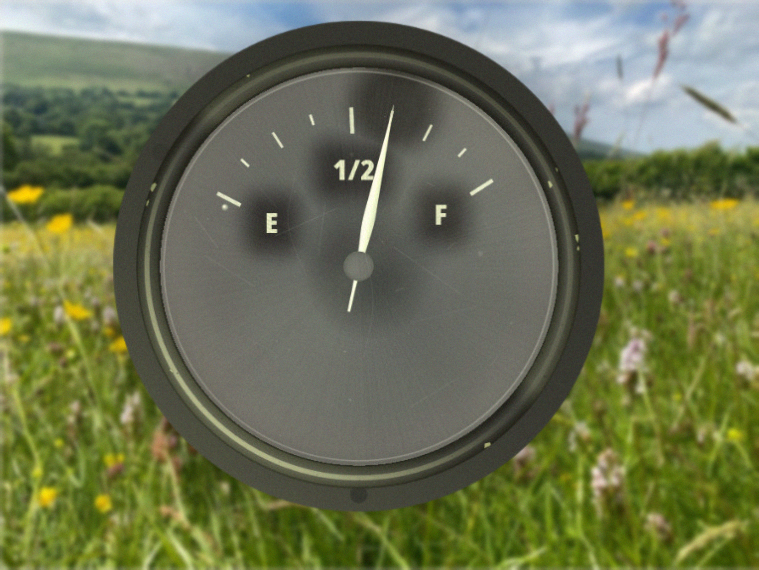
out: 0.625
